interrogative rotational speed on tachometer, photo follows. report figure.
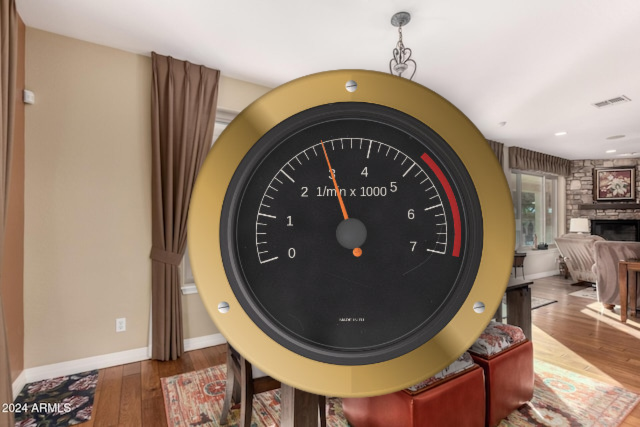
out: 3000 rpm
